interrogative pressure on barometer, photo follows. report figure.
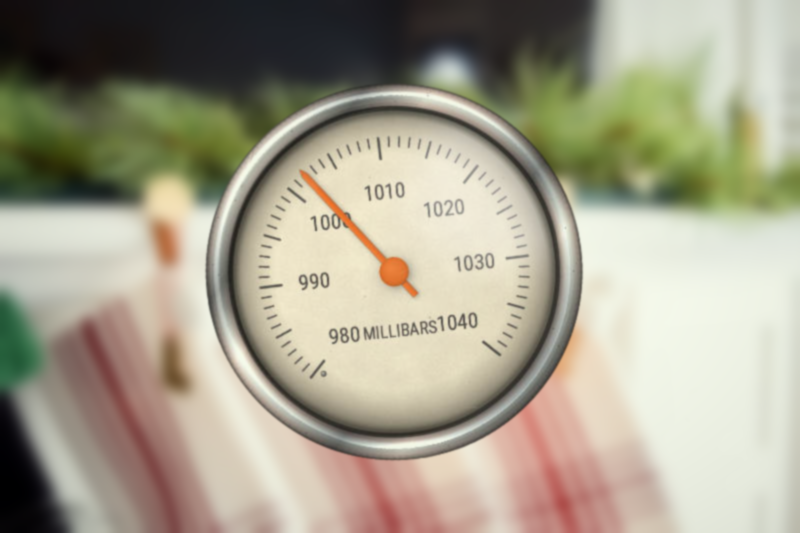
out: 1002 mbar
